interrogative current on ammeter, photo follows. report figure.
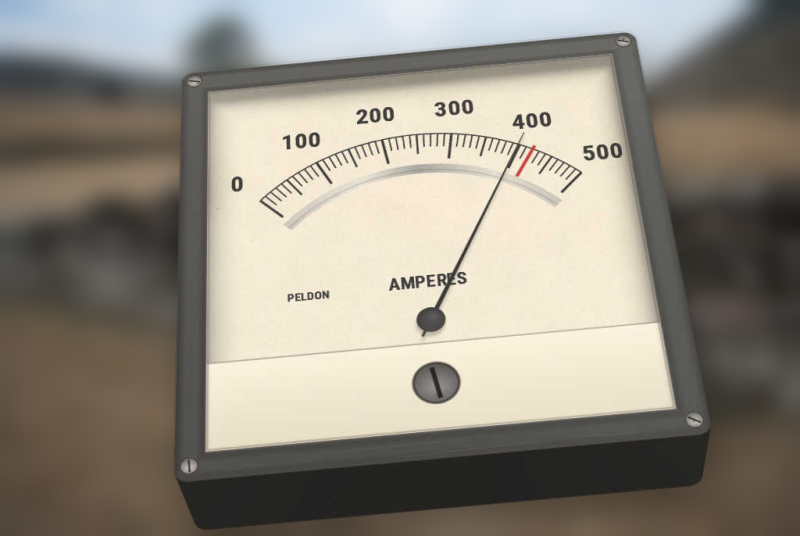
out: 400 A
